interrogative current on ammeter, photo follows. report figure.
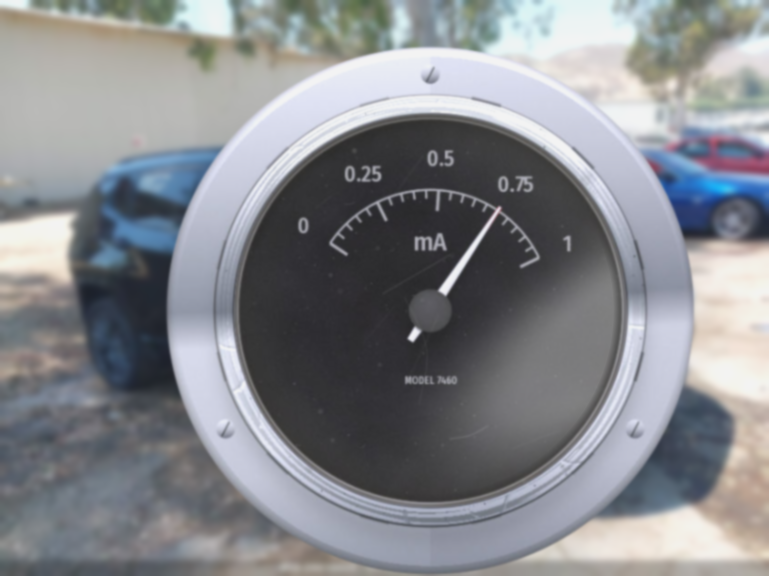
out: 0.75 mA
